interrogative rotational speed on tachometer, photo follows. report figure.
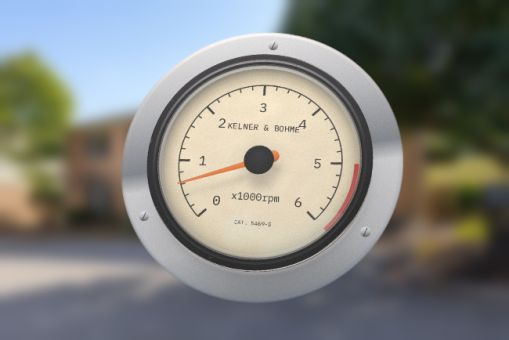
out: 600 rpm
